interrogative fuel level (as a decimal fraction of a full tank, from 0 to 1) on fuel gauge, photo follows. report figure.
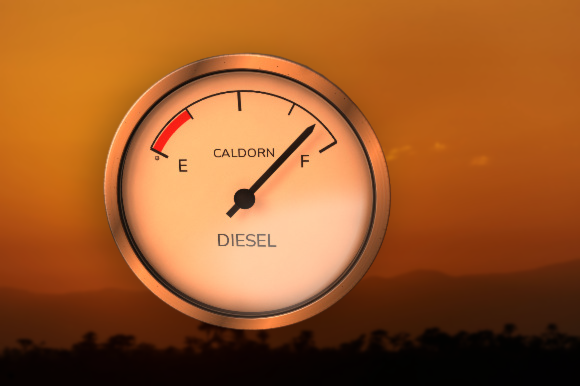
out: 0.875
